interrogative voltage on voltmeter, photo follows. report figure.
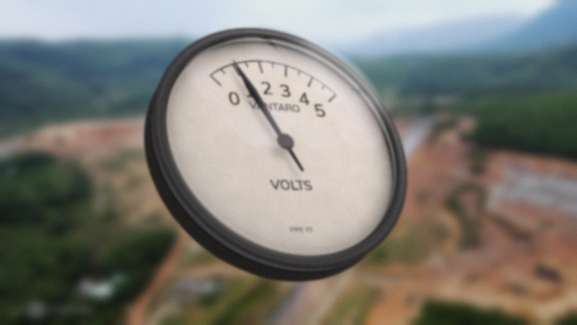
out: 1 V
